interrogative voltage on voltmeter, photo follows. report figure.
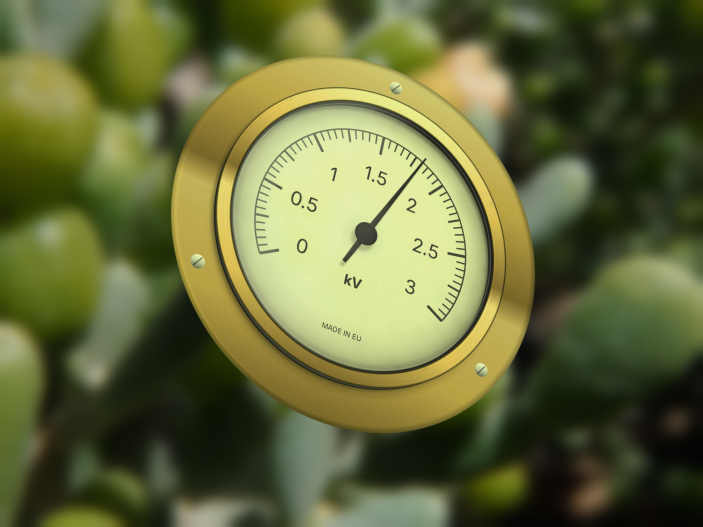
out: 1.8 kV
